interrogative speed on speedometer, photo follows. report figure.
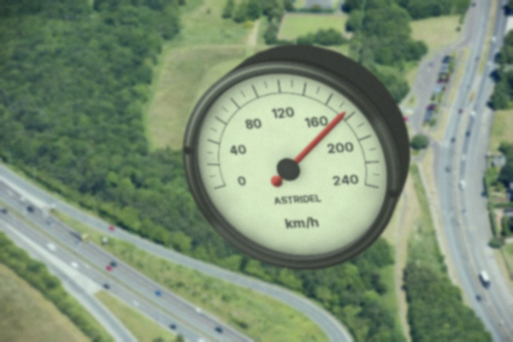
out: 175 km/h
